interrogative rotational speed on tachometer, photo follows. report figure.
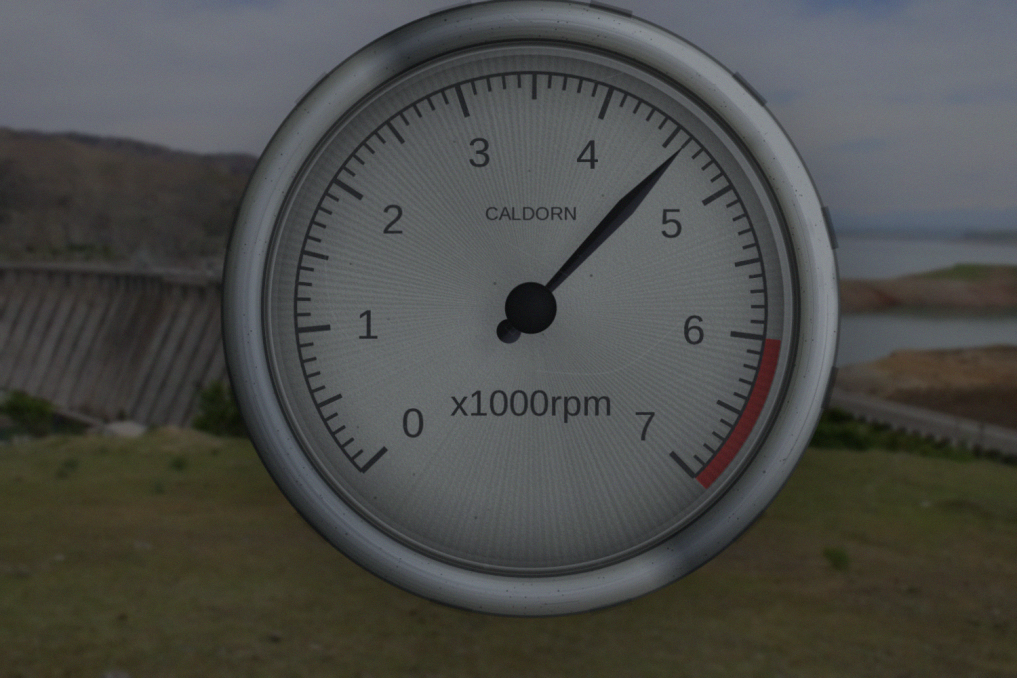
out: 4600 rpm
